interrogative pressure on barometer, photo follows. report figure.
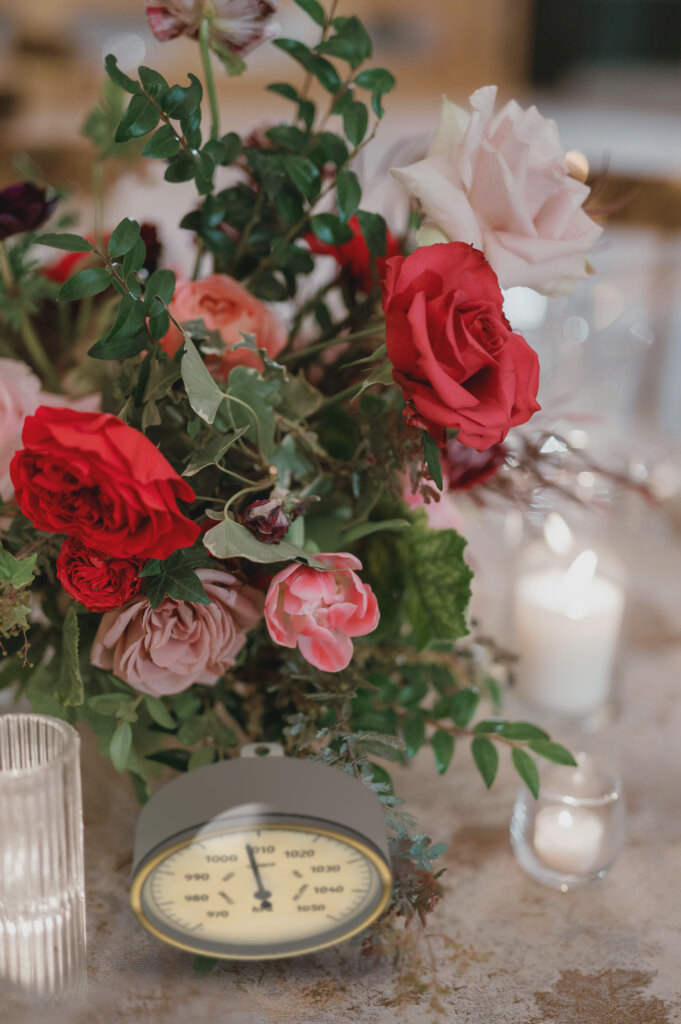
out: 1008 hPa
